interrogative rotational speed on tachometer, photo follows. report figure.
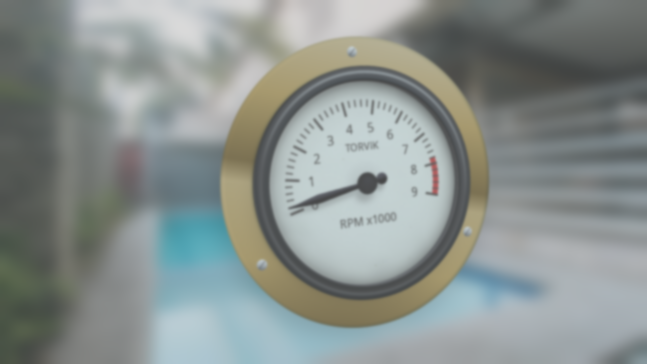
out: 200 rpm
